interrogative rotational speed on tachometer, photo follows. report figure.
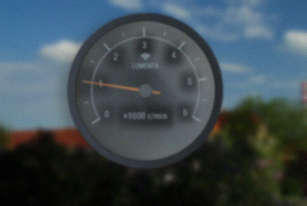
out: 1000 rpm
